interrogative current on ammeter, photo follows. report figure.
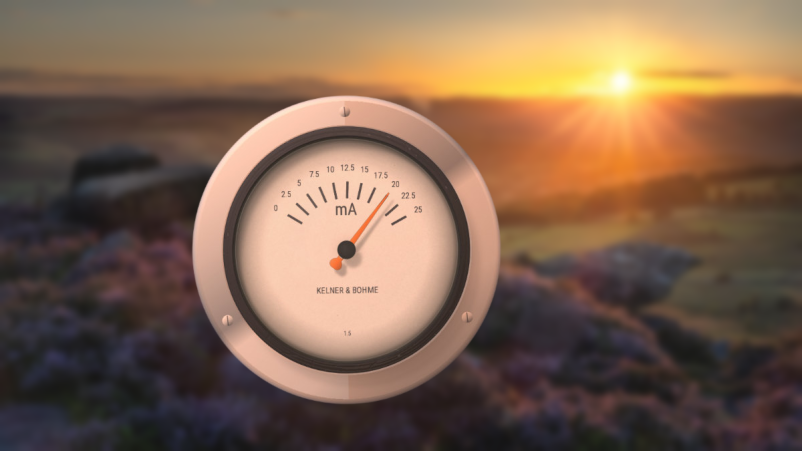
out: 20 mA
